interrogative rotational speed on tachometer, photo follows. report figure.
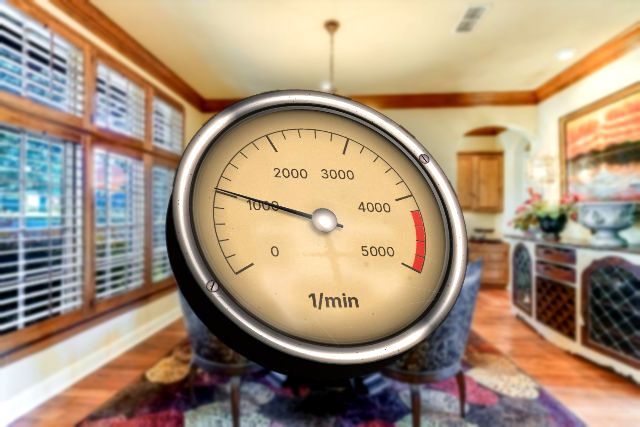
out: 1000 rpm
